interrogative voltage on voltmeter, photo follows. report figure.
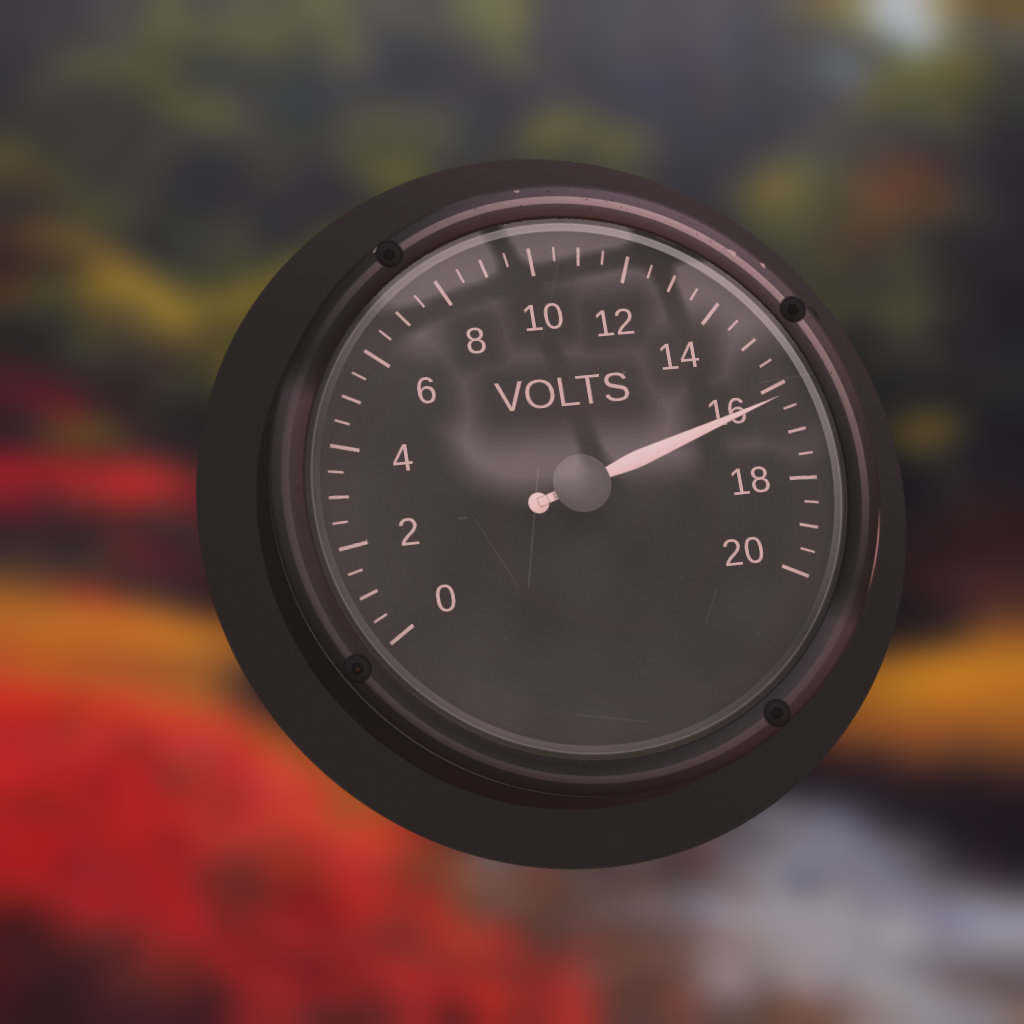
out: 16.25 V
